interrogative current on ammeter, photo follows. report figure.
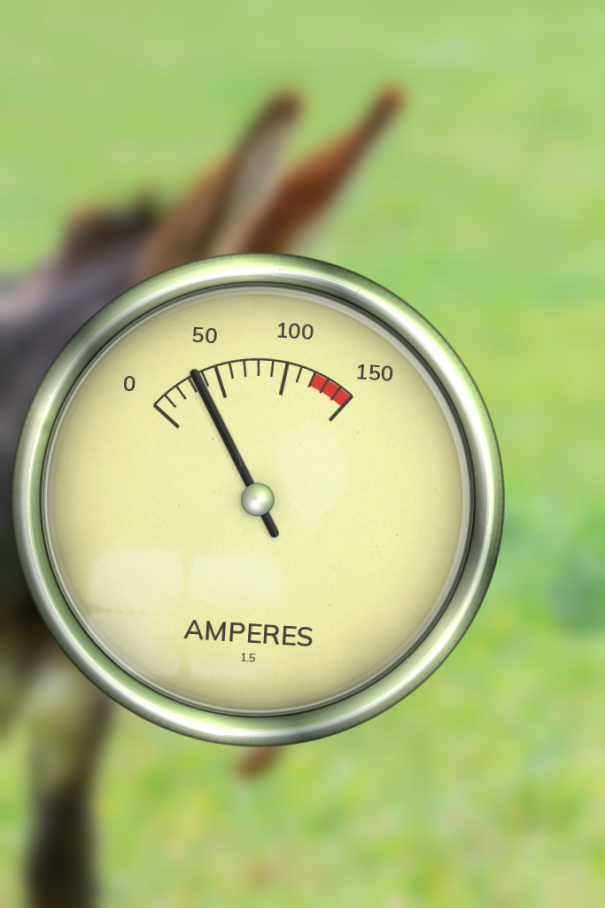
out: 35 A
